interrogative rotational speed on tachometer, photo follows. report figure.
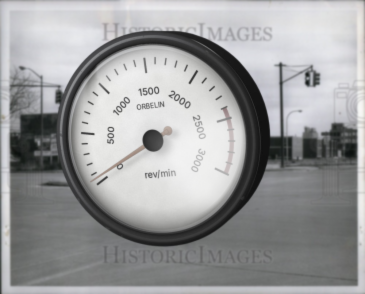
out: 50 rpm
